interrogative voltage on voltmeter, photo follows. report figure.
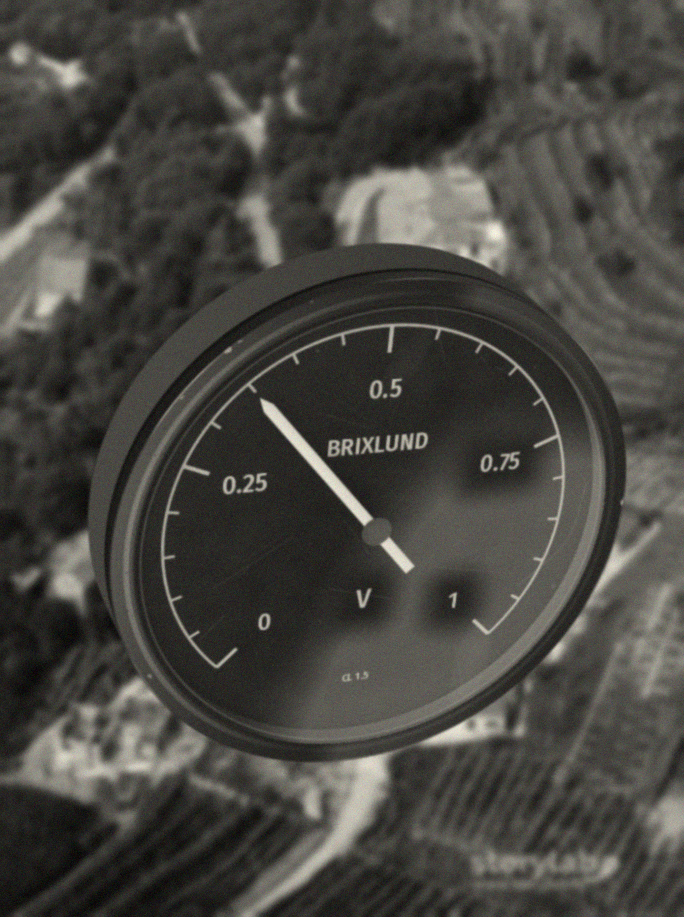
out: 0.35 V
